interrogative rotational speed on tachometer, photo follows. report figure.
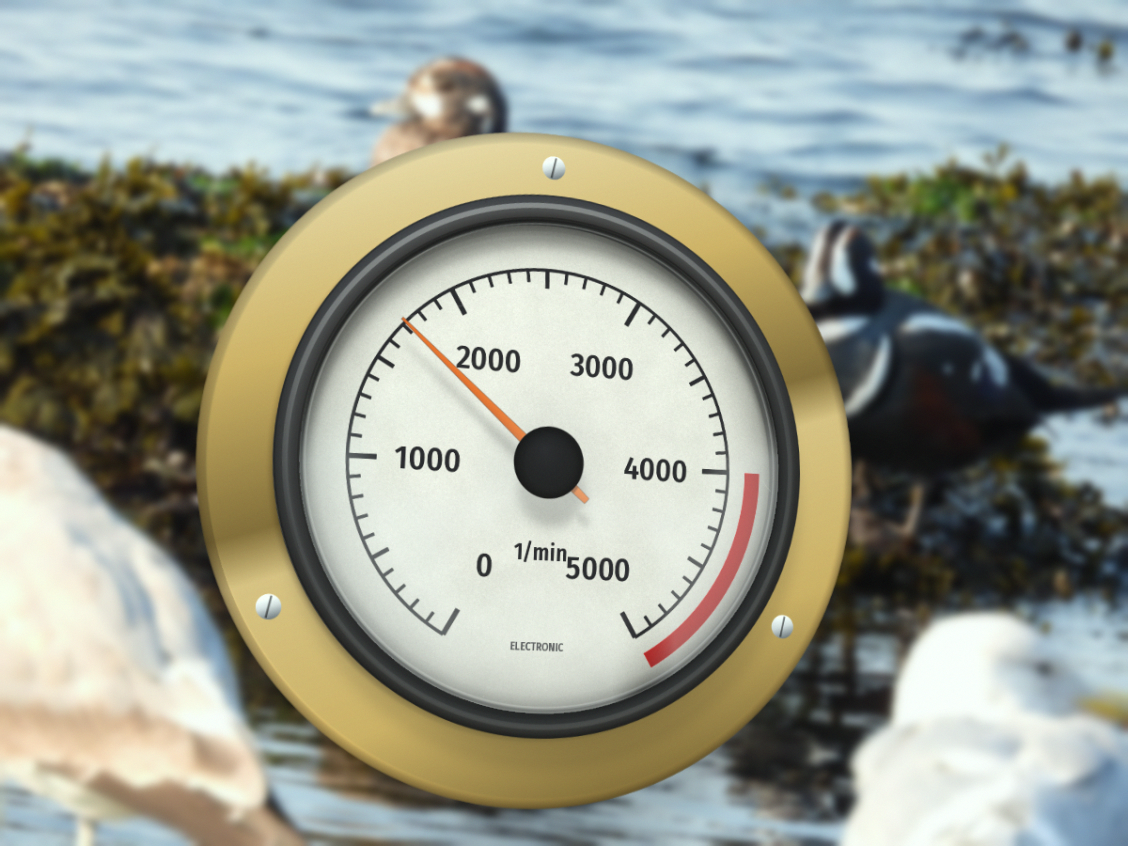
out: 1700 rpm
